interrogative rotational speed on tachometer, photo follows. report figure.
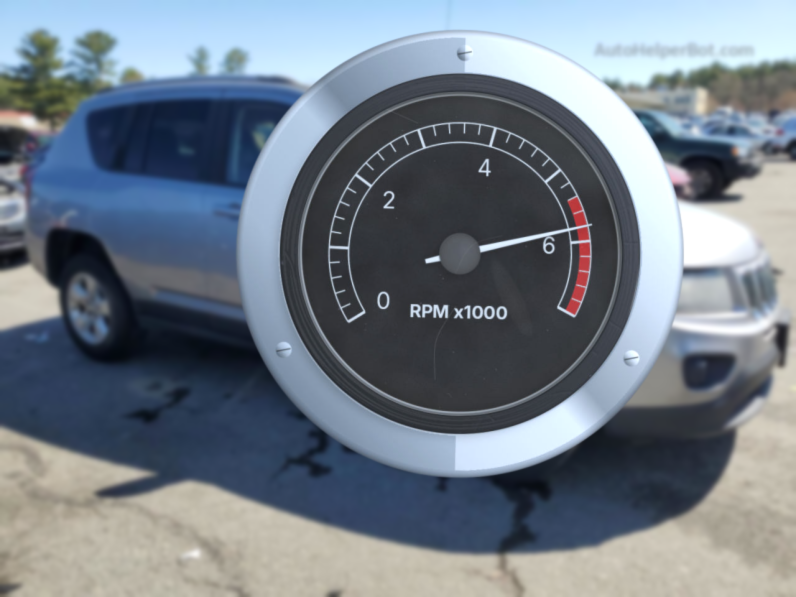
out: 5800 rpm
